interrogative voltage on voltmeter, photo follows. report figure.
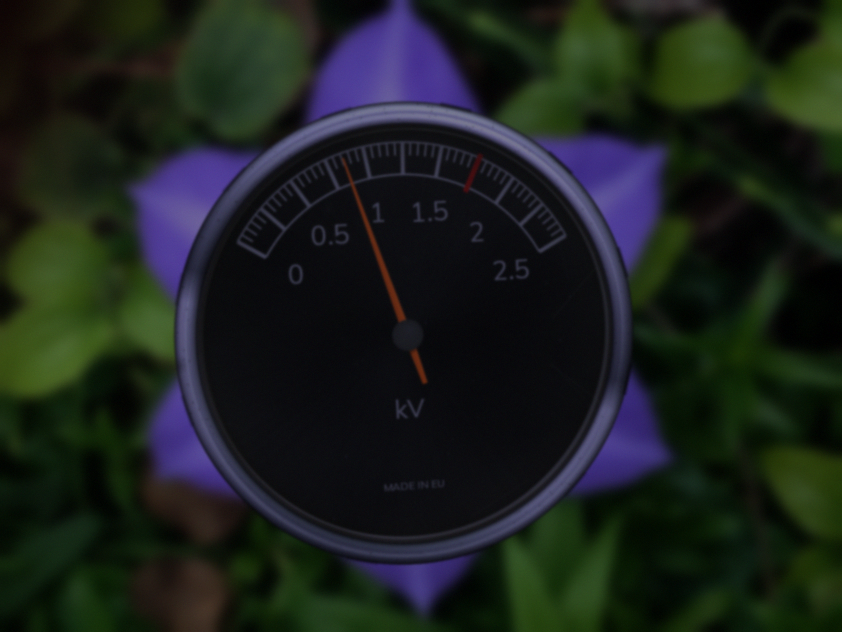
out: 0.85 kV
